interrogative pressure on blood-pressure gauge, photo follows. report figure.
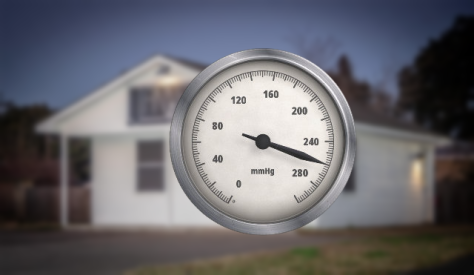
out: 260 mmHg
